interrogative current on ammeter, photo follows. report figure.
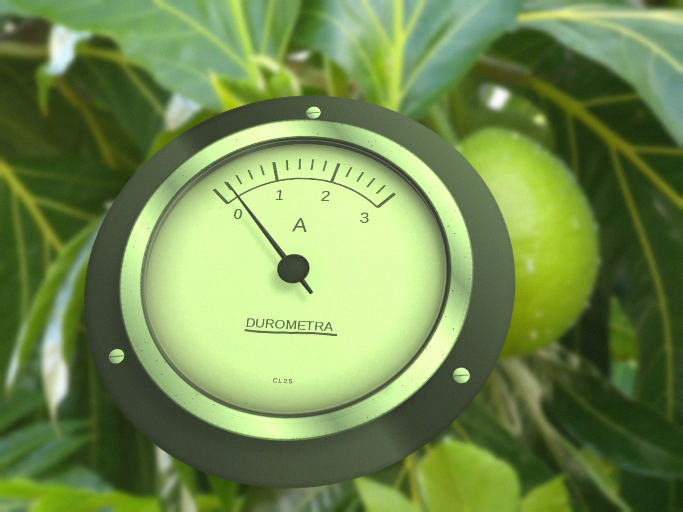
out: 0.2 A
